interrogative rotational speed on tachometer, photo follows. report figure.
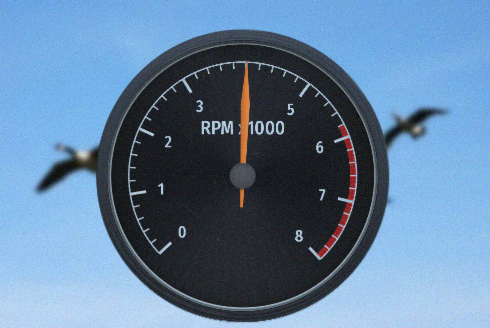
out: 4000 rpm
